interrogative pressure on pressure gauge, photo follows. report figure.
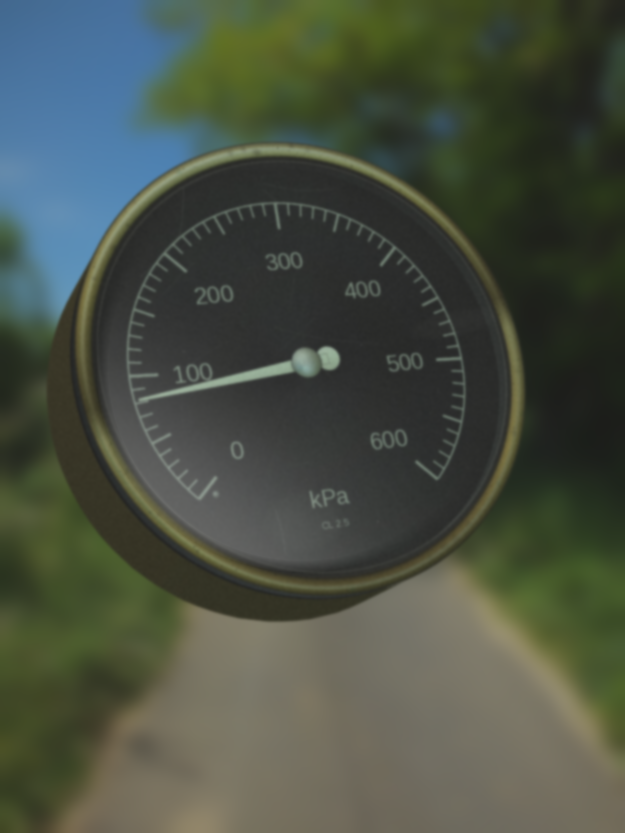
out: 80 kPa
